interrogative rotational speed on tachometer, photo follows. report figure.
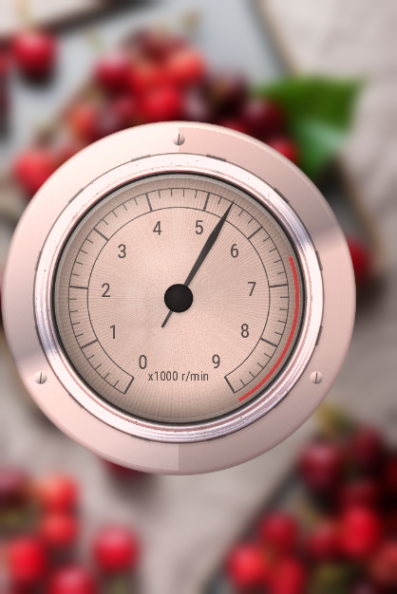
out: 5400 rpm
